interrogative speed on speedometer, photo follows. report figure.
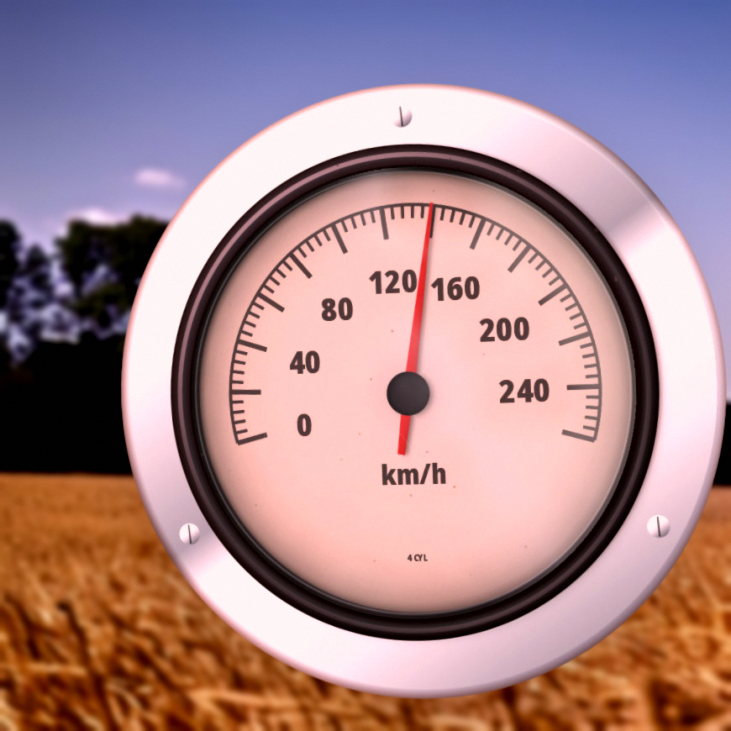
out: 140 km/h
